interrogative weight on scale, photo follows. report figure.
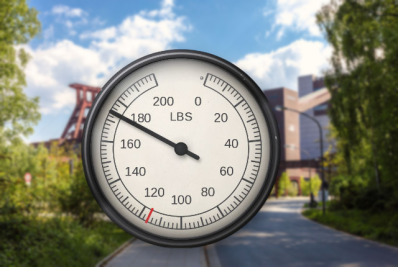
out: 174 lb
